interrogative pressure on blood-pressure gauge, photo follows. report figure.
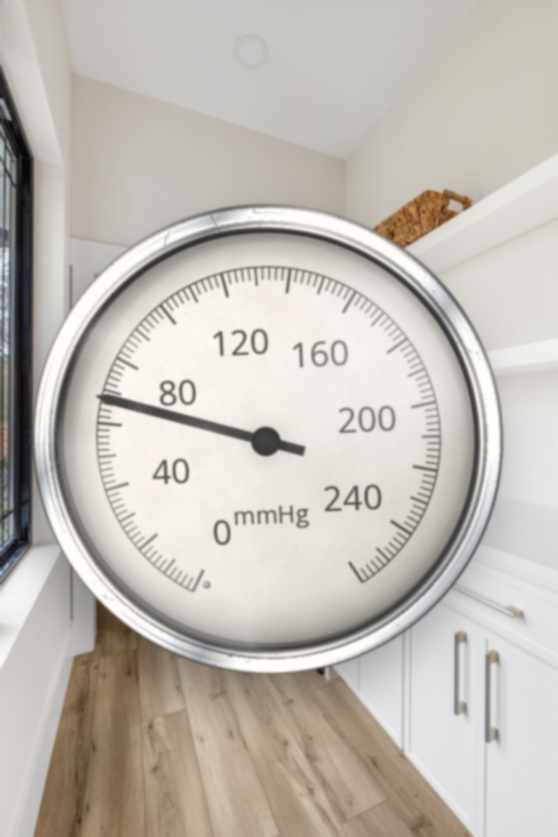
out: 68 mmHg
